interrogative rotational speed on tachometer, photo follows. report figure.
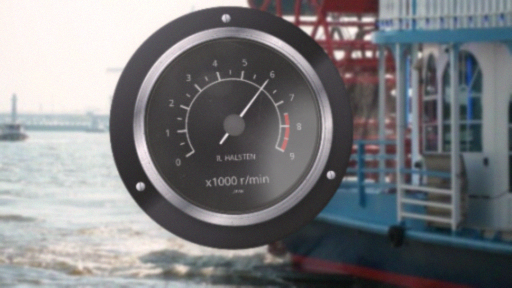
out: 6000 rpm
